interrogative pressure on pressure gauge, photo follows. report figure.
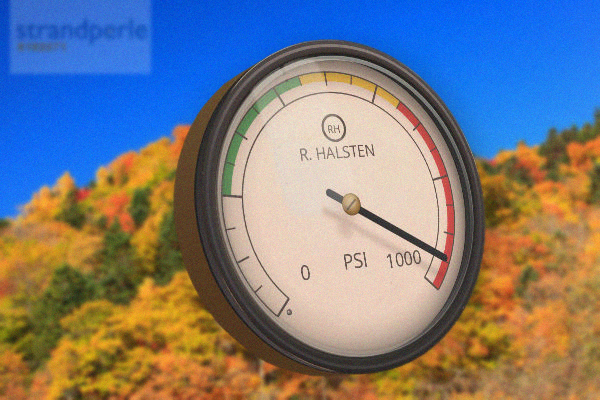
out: 950 psi
